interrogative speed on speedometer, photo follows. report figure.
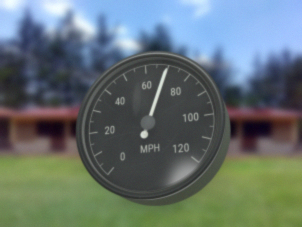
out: 70 mph
